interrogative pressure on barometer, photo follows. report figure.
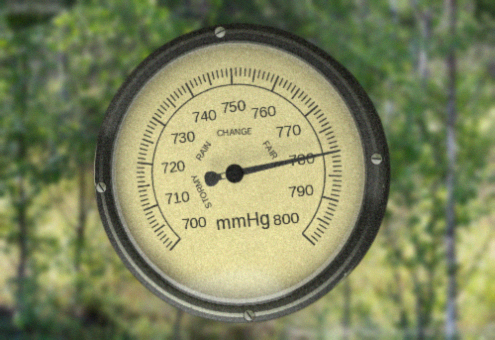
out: 780 mmHg
